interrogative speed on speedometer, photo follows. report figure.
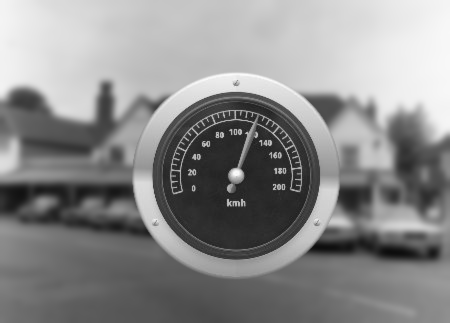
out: 120 km/h
